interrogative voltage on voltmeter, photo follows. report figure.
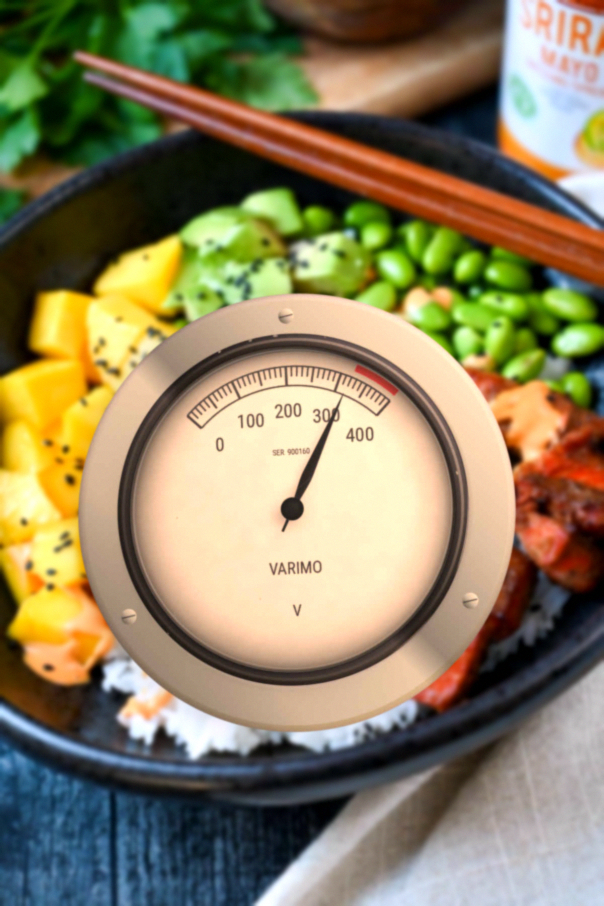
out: 320 V
